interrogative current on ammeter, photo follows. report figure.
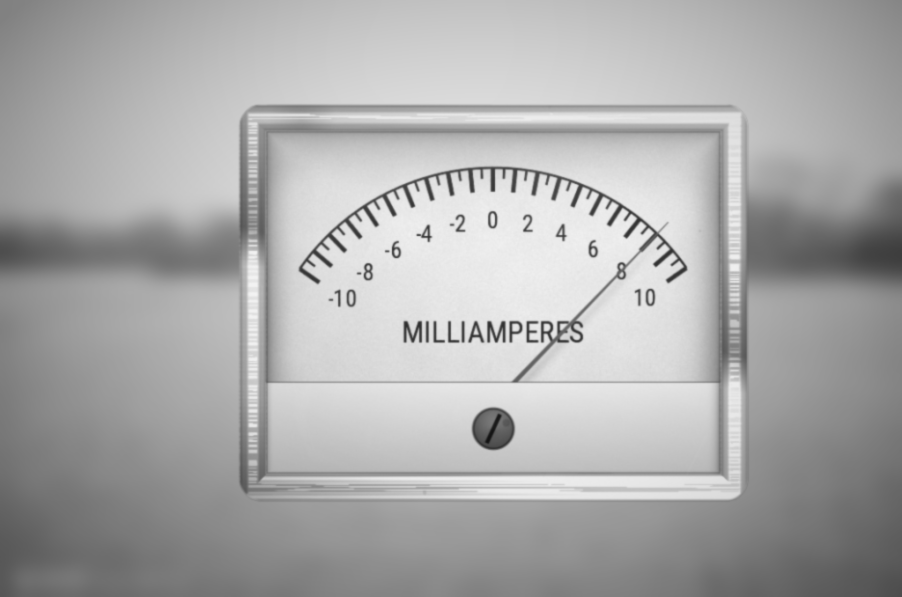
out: 8 mA
